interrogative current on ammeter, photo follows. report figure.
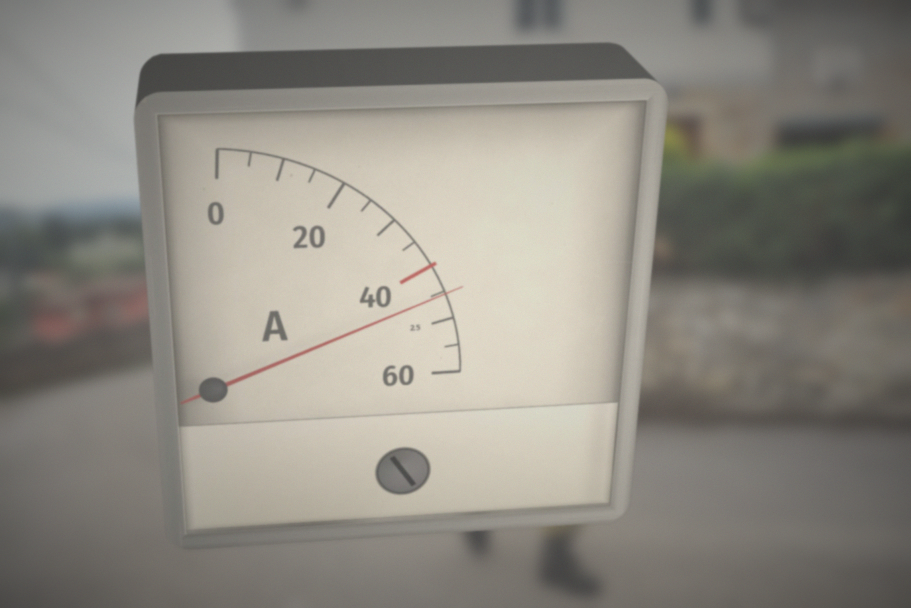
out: 45 A
